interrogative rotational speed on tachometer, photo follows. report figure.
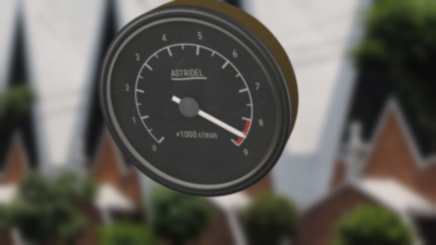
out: 8500 rpm
